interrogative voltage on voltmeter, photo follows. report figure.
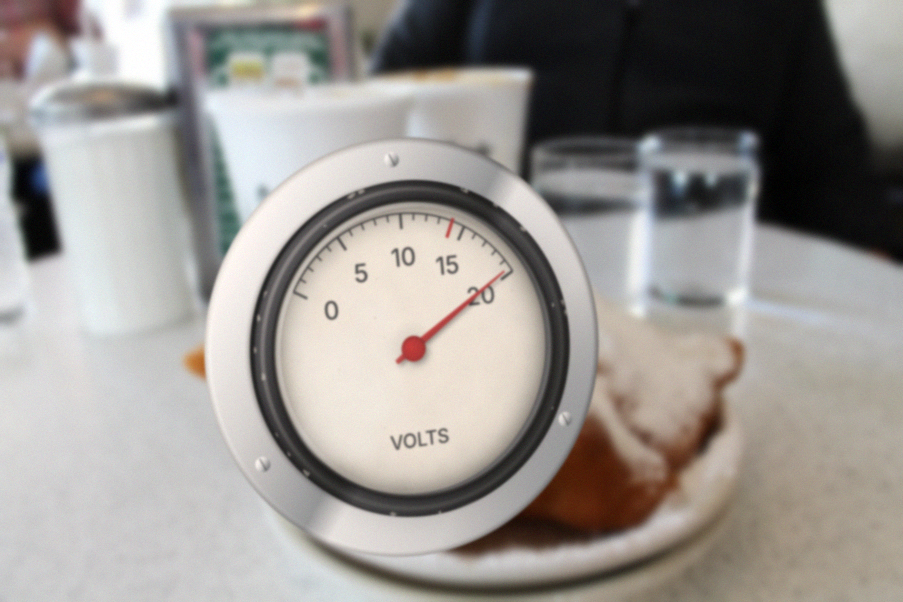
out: 19.5 V
